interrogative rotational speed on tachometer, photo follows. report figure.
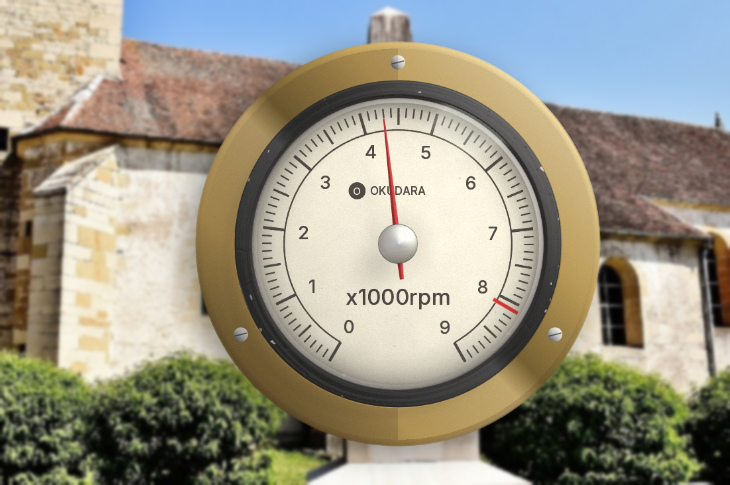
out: 4300 rpm
